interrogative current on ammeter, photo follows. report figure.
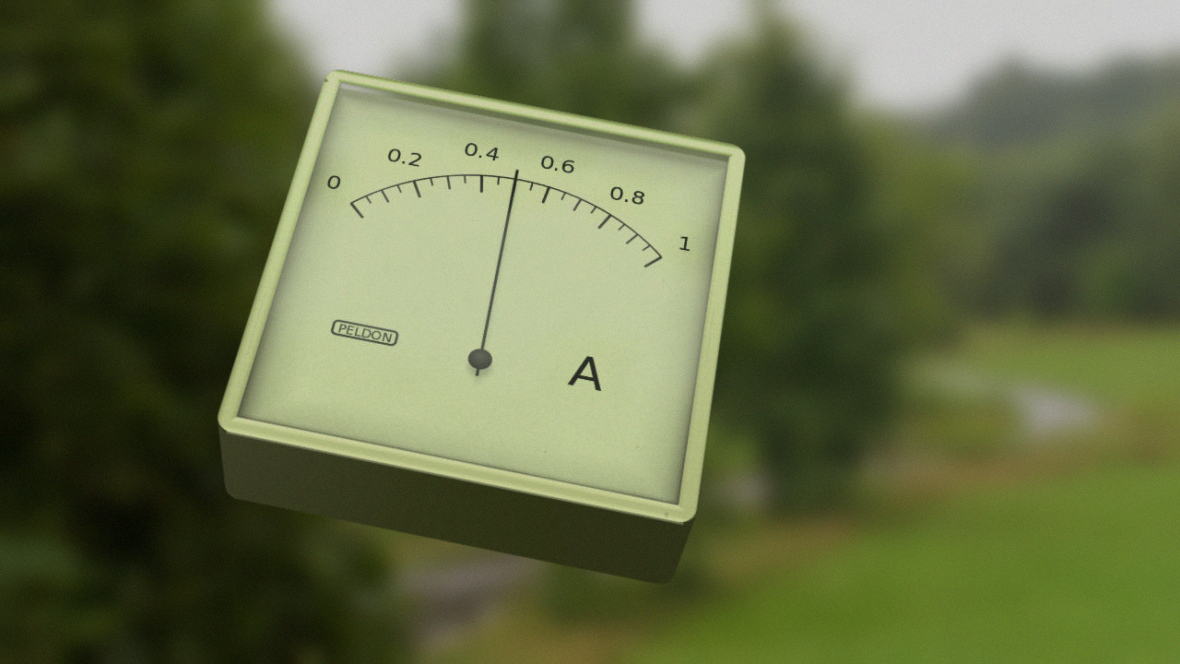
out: 0.5 A
